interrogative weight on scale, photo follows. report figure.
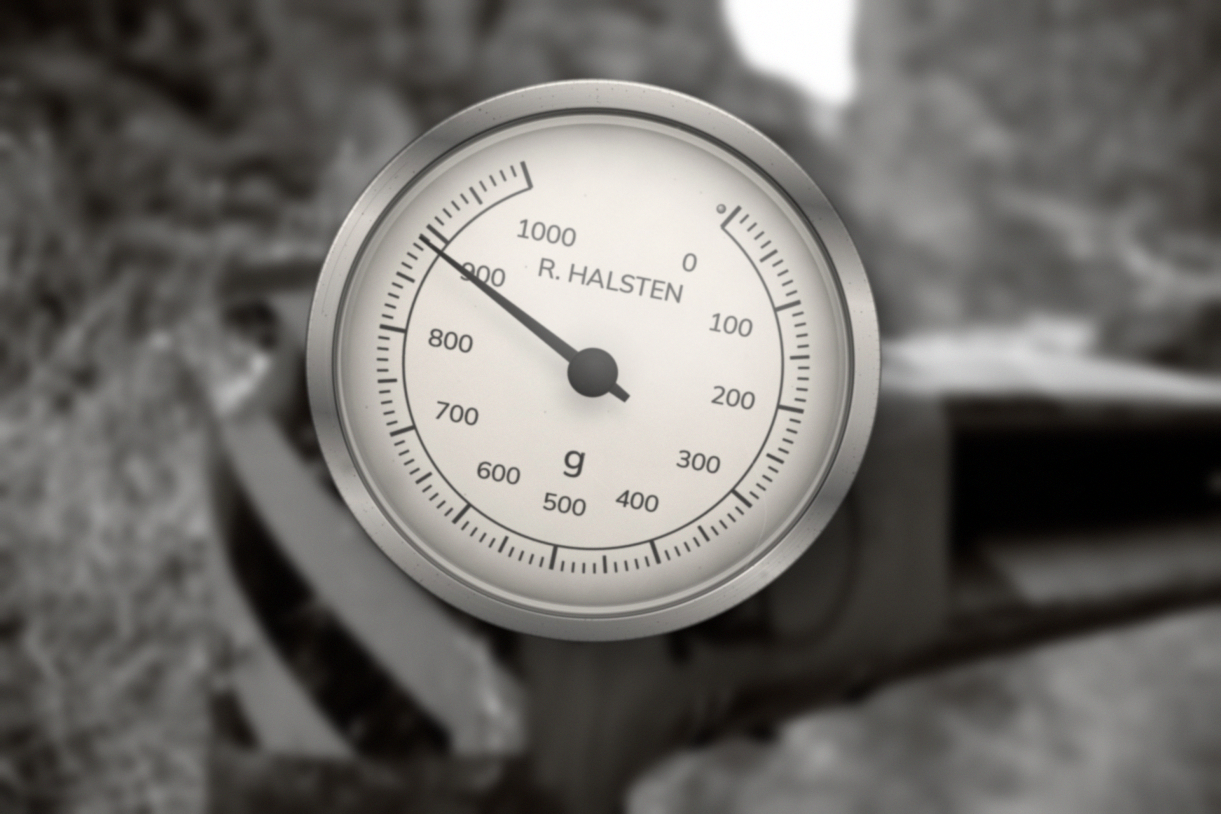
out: 890 g
